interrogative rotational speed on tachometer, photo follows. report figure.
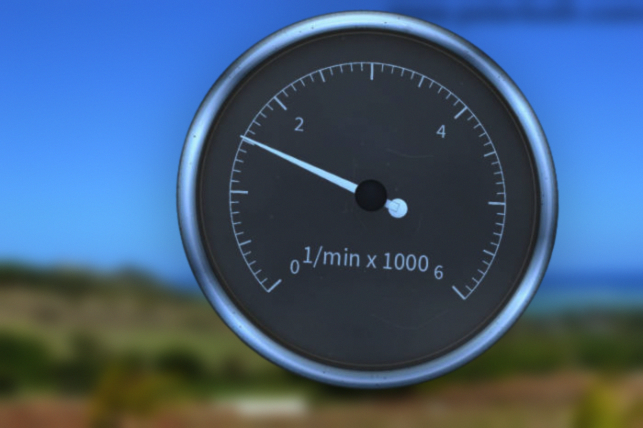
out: 1500 rpm
